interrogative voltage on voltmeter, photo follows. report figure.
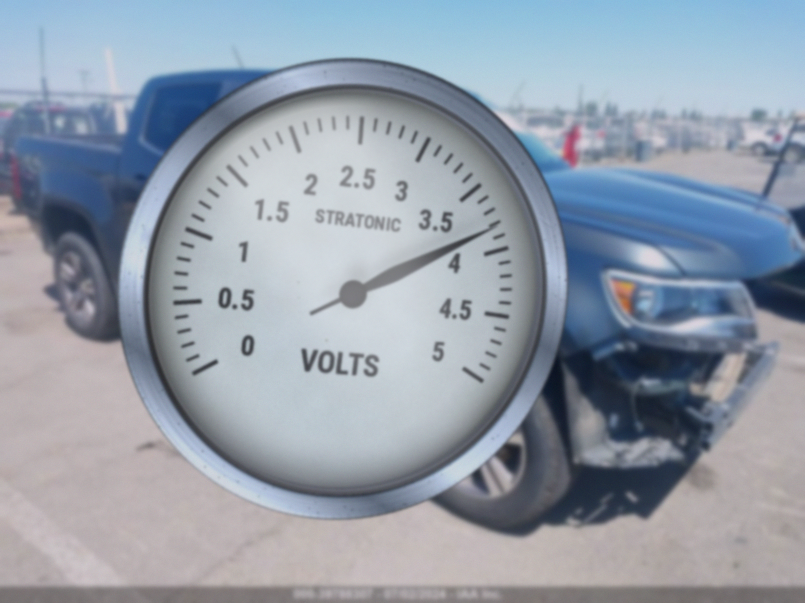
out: 3.8 V
